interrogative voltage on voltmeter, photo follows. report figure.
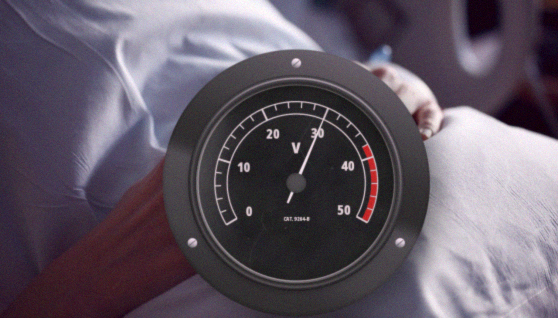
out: 30 V
